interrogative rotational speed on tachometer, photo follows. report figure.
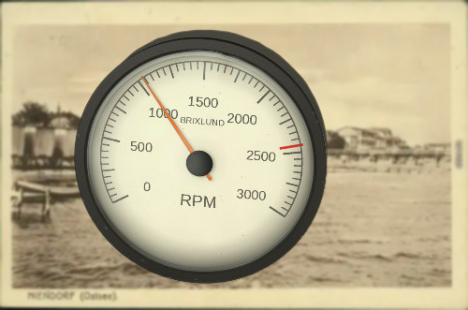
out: 1050 rpm
